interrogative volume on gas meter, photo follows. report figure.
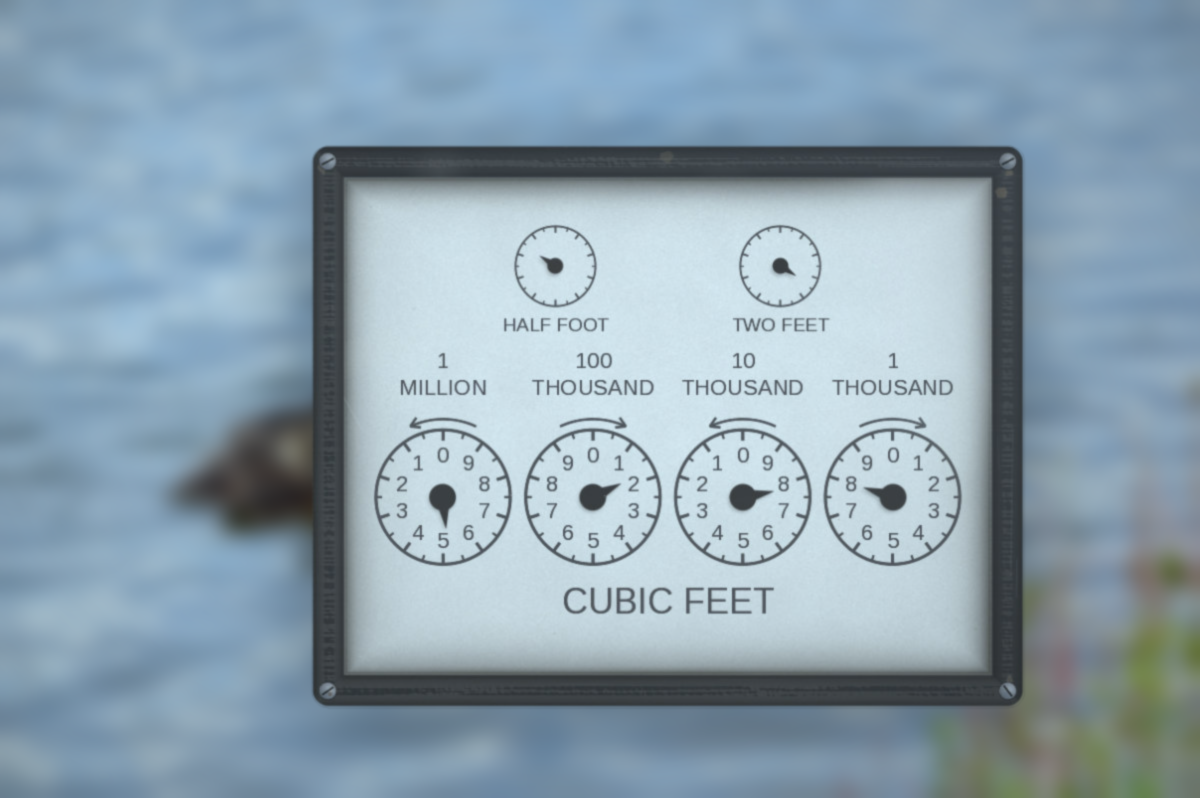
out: 517800 ft³
